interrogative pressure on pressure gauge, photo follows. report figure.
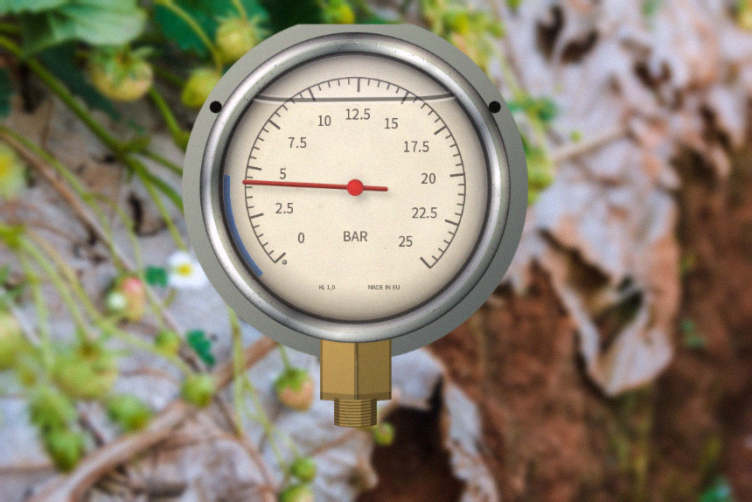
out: 4.25 bar
